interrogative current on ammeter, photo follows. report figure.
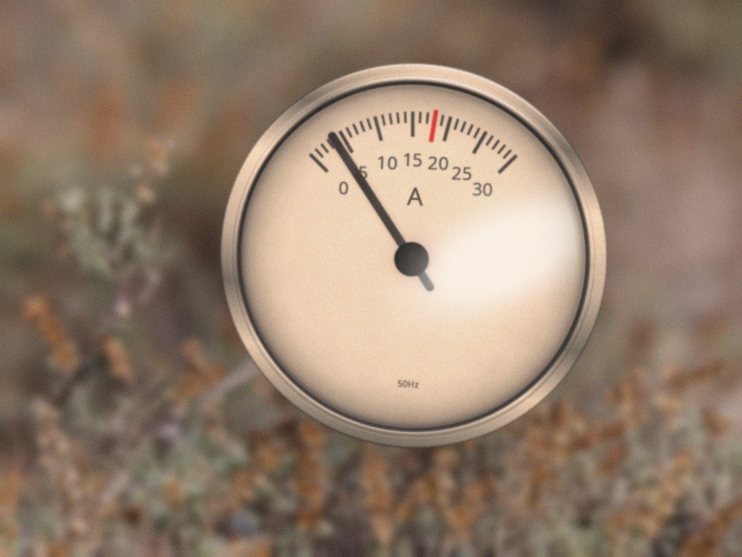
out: 4 A
